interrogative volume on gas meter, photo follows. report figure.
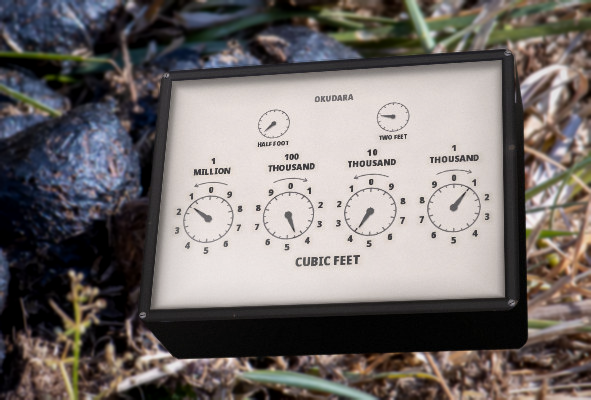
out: 144100 ft³
